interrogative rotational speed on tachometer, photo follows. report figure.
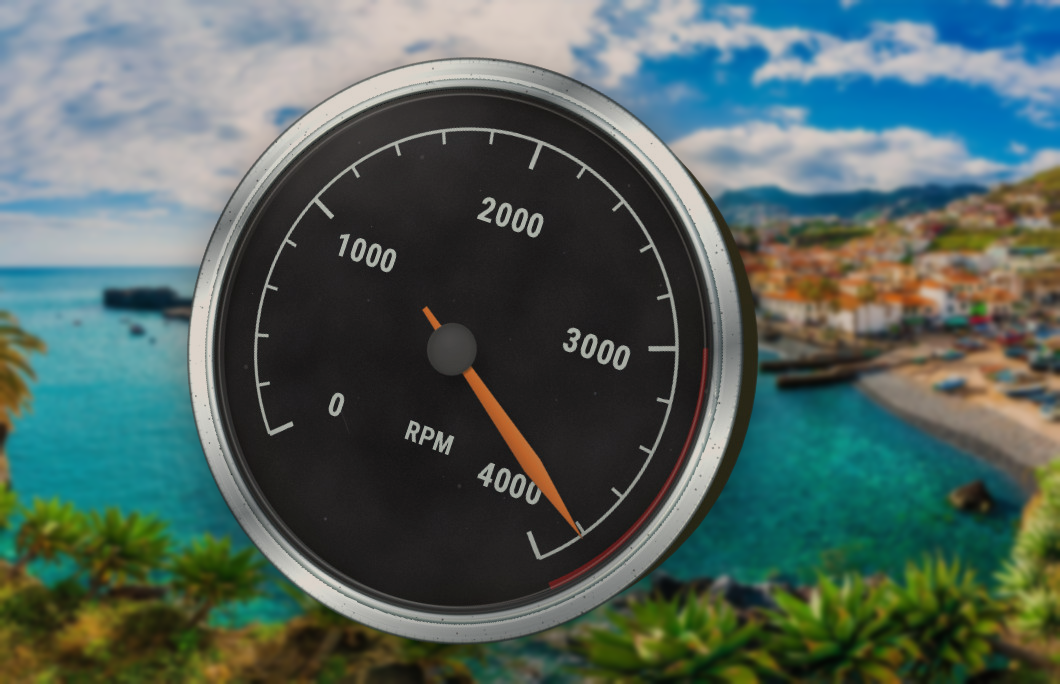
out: 3800 rpm
